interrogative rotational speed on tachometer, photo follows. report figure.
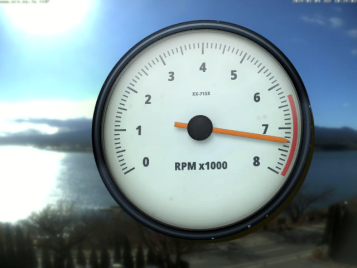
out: 7300 rpm
